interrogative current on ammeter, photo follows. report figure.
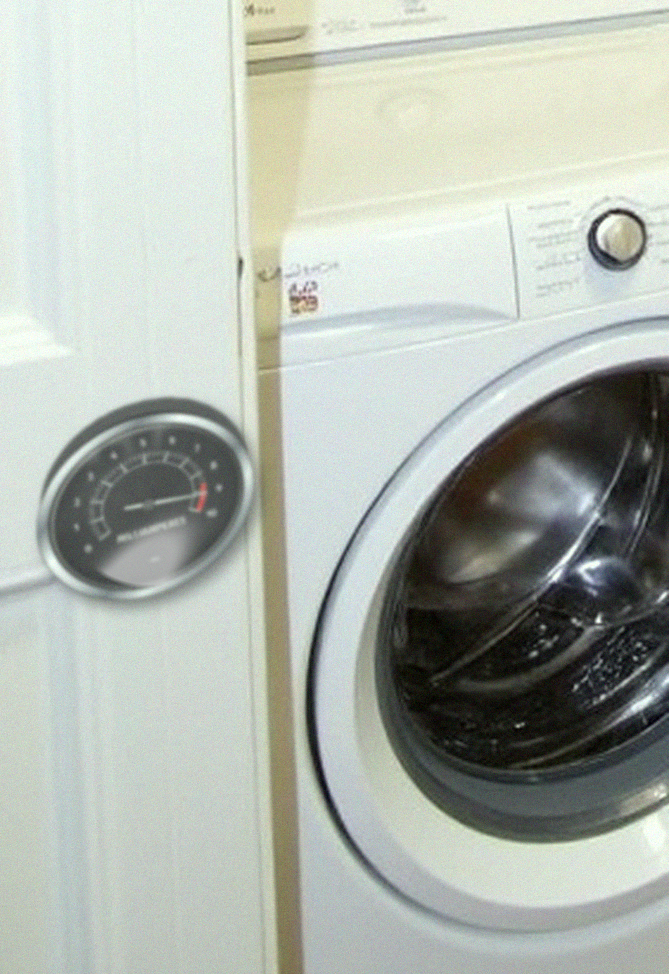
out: 9 mA
